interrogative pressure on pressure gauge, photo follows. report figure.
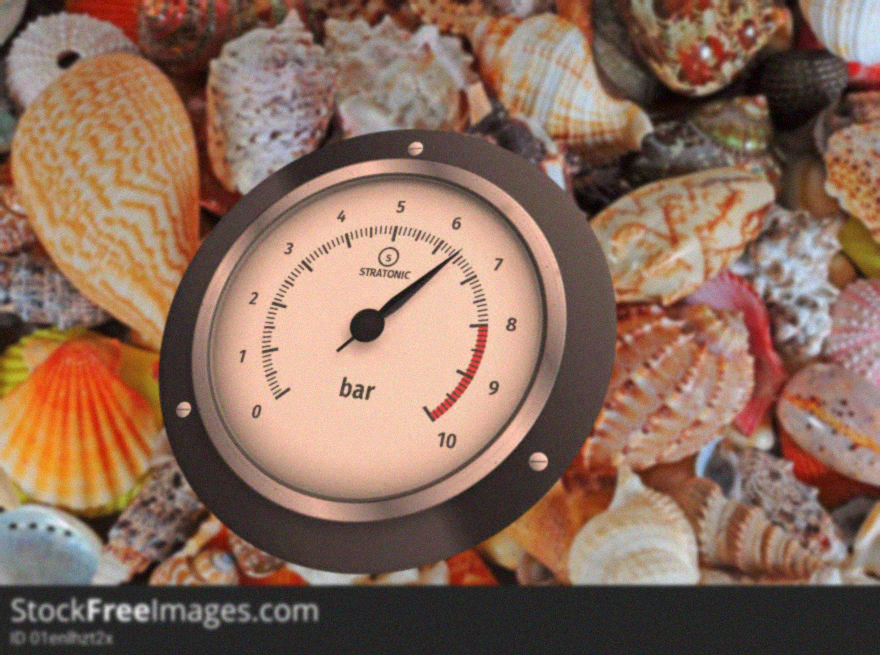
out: 6.5 bar
